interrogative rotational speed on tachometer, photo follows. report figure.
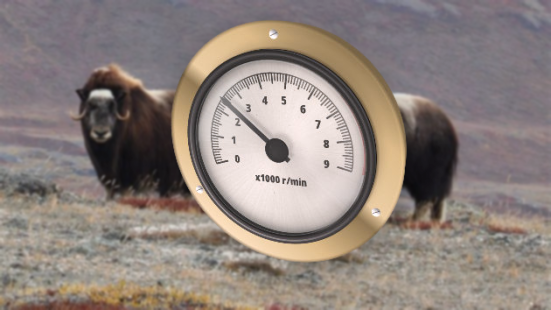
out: 2500 rpm
